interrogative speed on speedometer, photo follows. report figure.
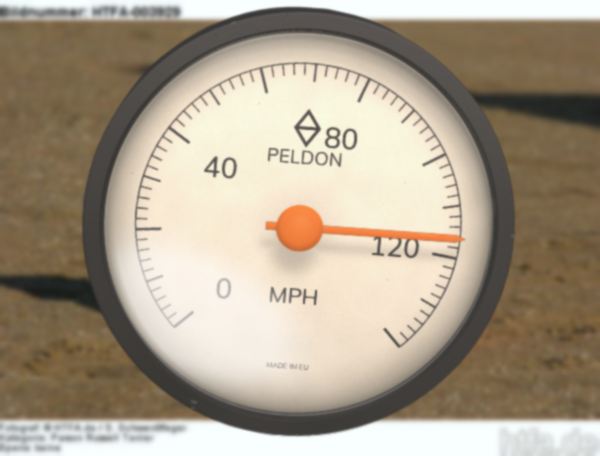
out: 116 mph
